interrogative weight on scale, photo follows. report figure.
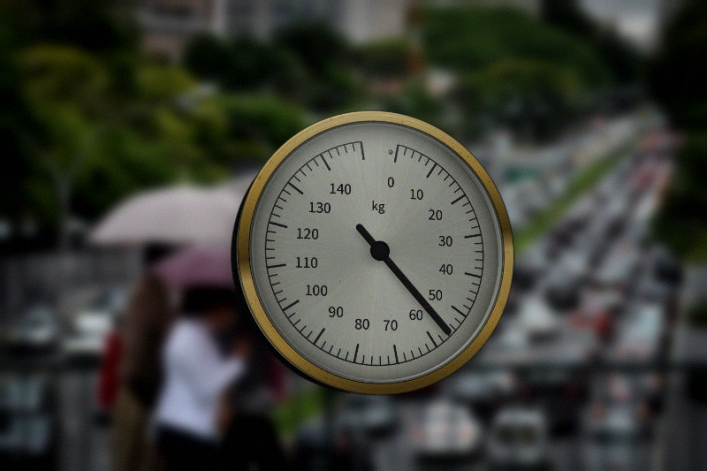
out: 56 kg
